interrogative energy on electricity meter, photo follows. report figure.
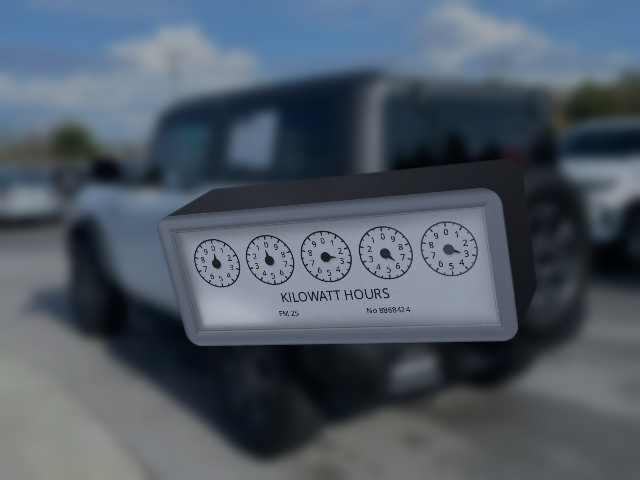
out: 263 kWh
